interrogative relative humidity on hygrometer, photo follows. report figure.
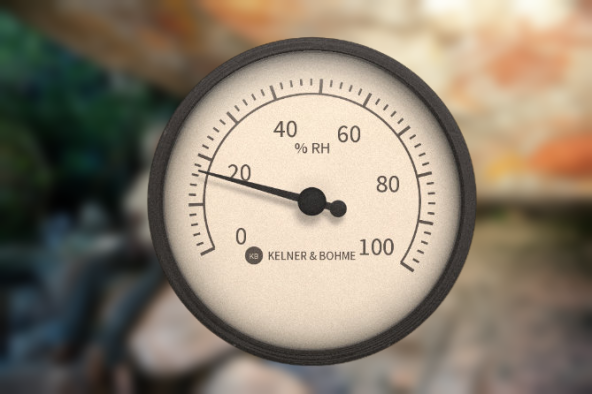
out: 17 %
